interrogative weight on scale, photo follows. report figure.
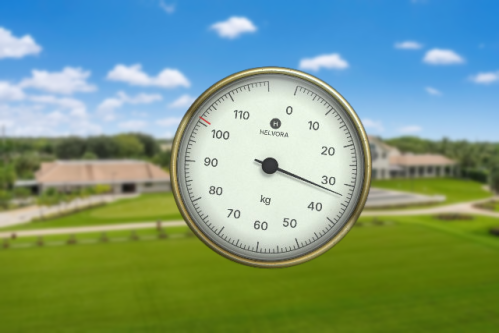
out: 33 kg
